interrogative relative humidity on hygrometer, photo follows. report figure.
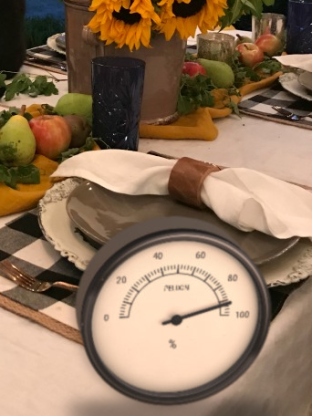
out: 90 %
